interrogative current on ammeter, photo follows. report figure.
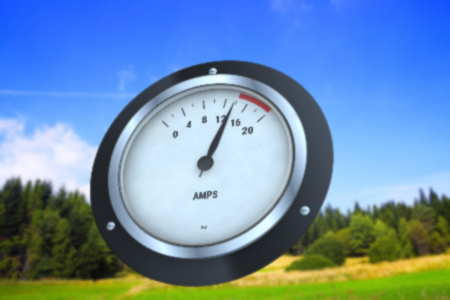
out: 14 A
